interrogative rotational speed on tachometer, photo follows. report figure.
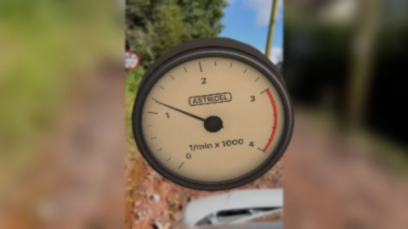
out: 1200 rpm
